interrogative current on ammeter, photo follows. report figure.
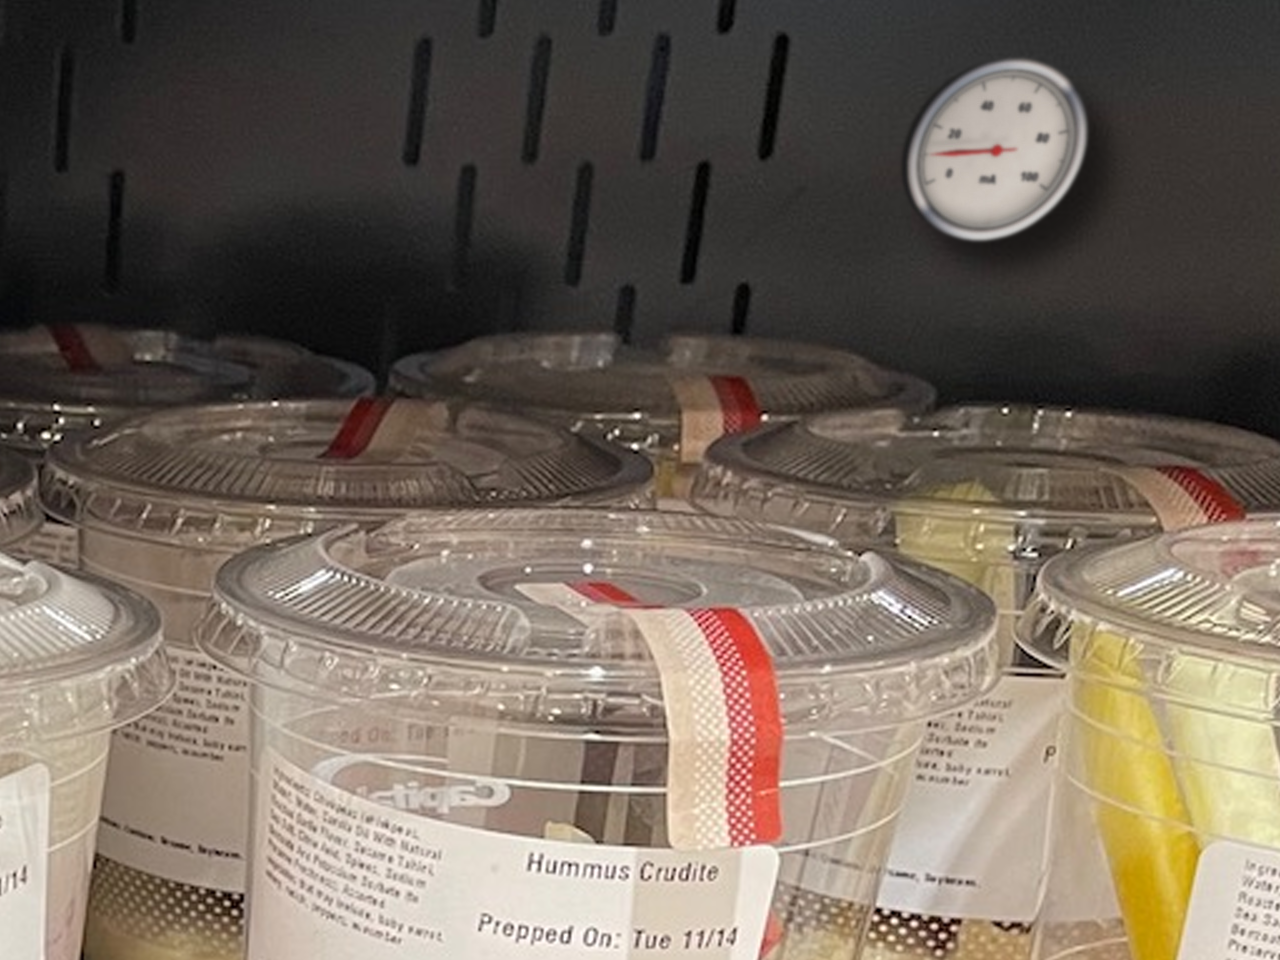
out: 10 mA
